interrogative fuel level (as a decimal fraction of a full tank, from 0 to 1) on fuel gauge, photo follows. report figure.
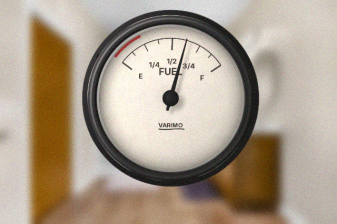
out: 0.625
